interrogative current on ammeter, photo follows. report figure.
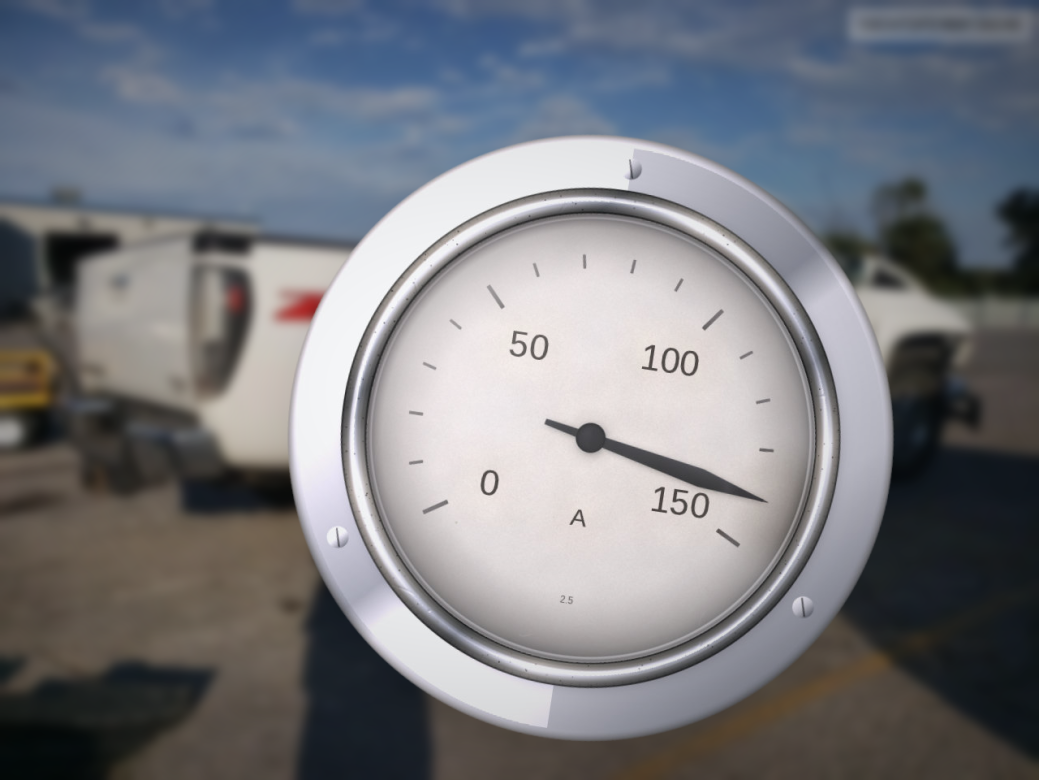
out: 140 A
